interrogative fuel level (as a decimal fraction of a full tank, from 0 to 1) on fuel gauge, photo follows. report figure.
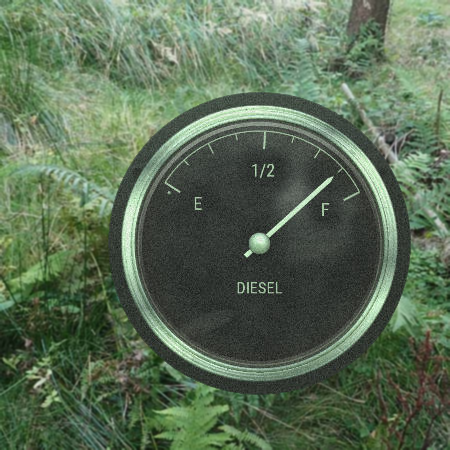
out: 0.875
